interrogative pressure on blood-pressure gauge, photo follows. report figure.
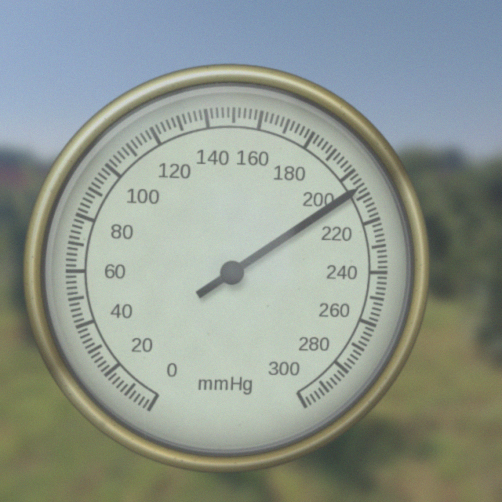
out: 206 mmHg
